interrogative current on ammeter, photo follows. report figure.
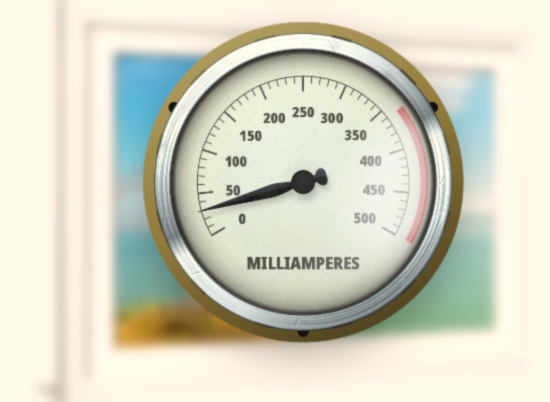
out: 30 mA
